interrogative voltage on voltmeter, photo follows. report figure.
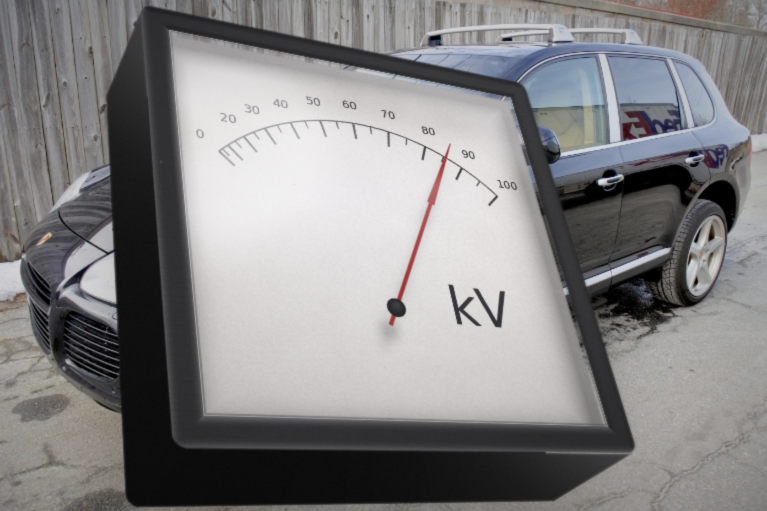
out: 85 kV
